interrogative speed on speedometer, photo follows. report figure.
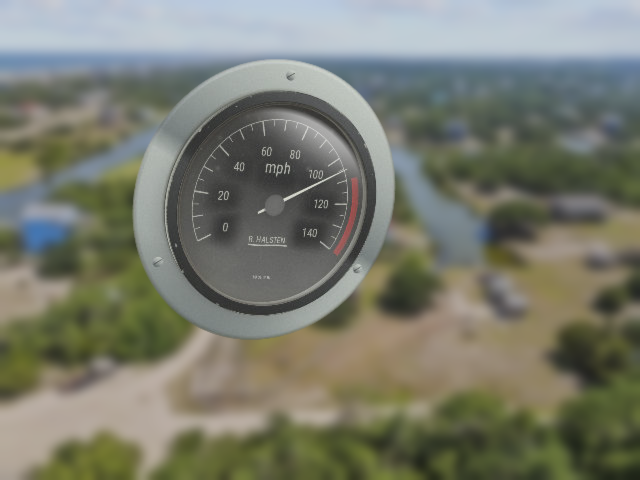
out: 105 mph
